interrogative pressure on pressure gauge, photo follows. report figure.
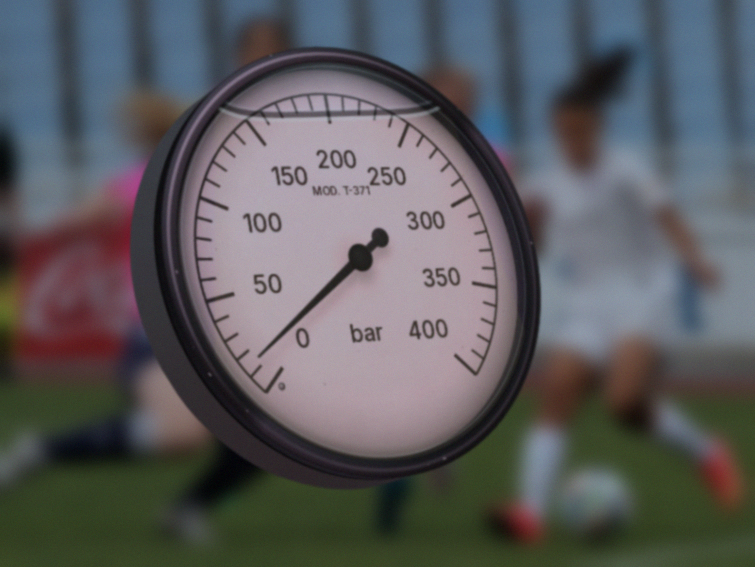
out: 15 bar
